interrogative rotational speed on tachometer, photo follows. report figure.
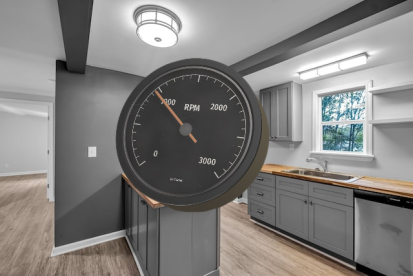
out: 950 rpm
